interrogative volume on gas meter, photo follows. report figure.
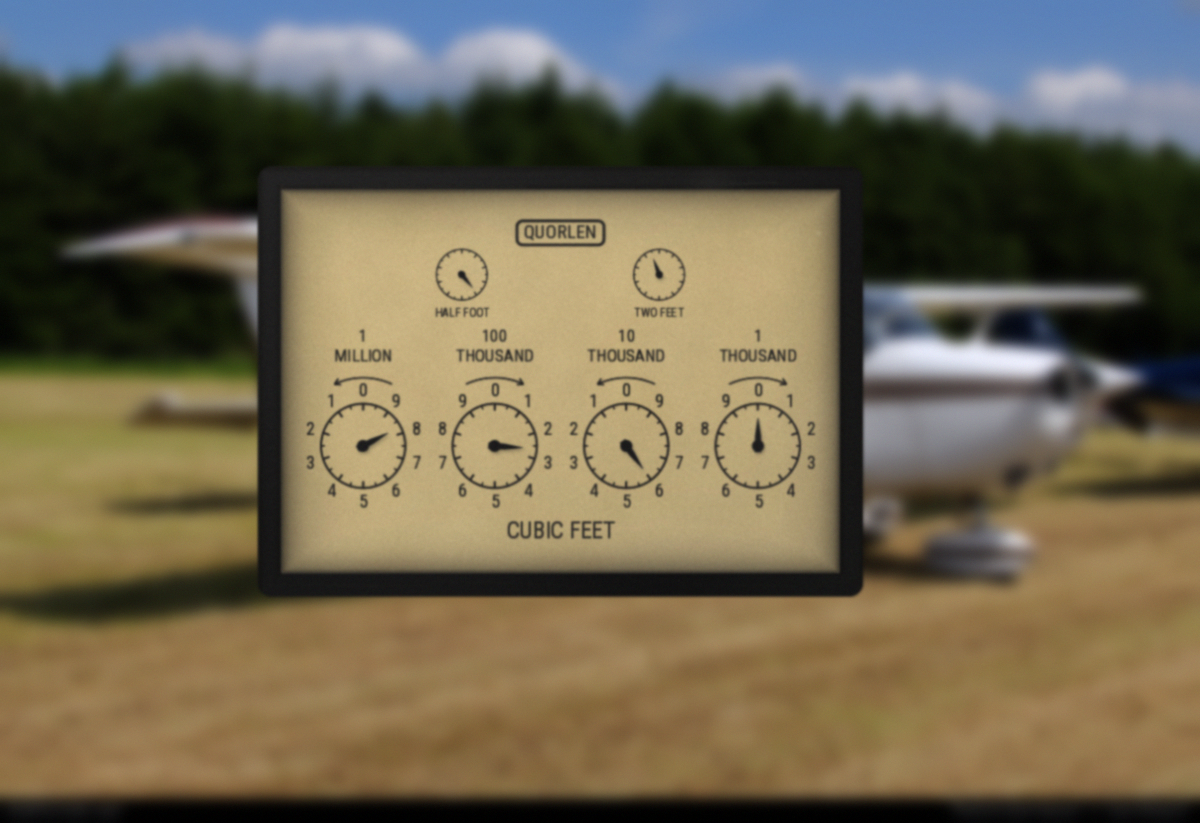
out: 826000 ft³
